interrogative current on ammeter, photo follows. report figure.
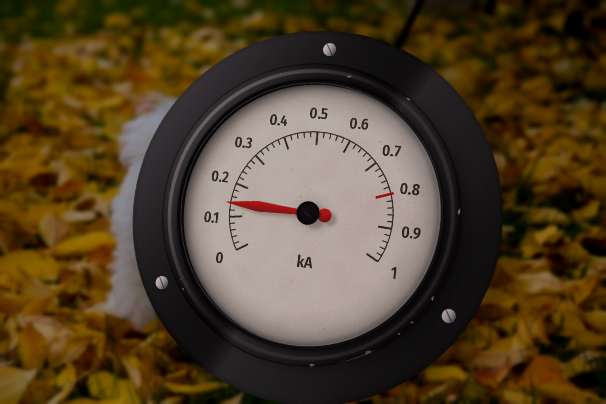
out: 0.14 kA
